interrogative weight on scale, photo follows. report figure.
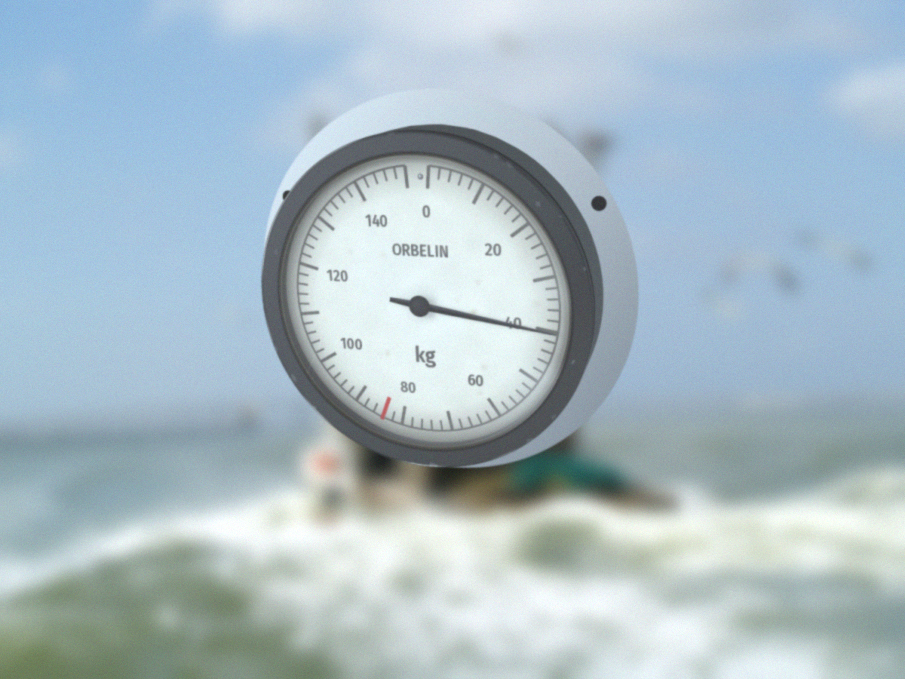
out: 40 kg
